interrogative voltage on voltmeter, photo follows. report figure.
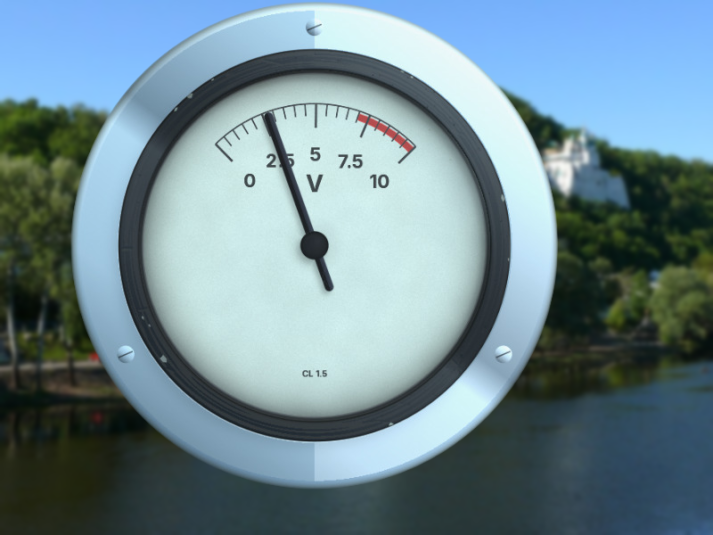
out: 2.75 V
